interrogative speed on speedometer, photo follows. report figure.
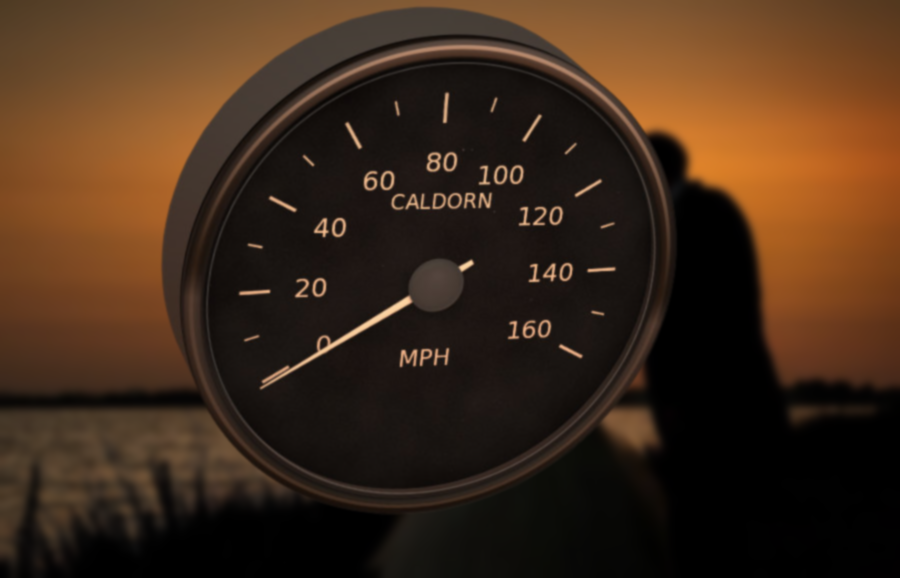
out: 0 mph
